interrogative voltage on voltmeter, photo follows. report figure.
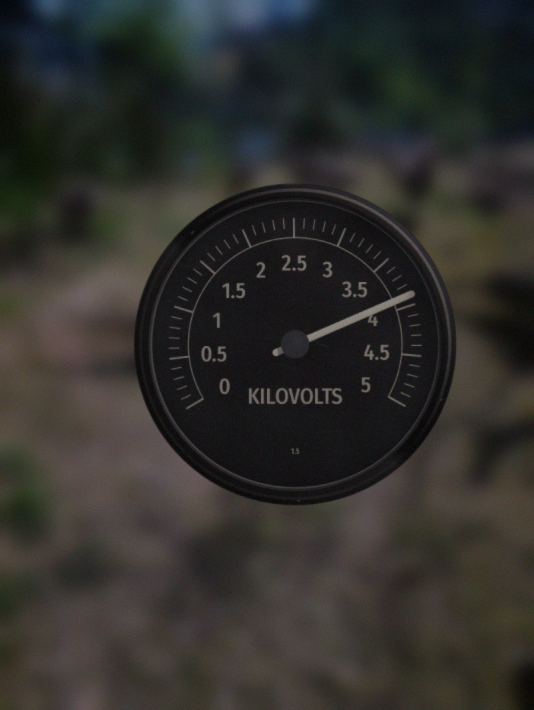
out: 3.9 kV
